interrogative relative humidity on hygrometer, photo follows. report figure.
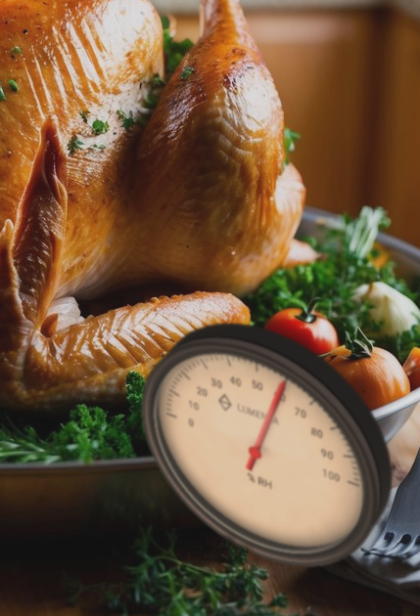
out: 60 %
